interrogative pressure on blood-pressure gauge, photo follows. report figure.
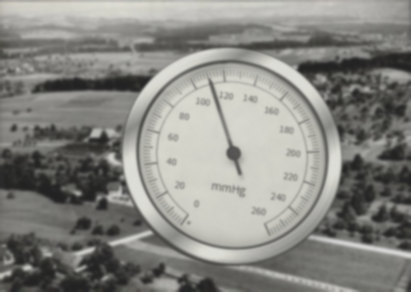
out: 110 mmHg
